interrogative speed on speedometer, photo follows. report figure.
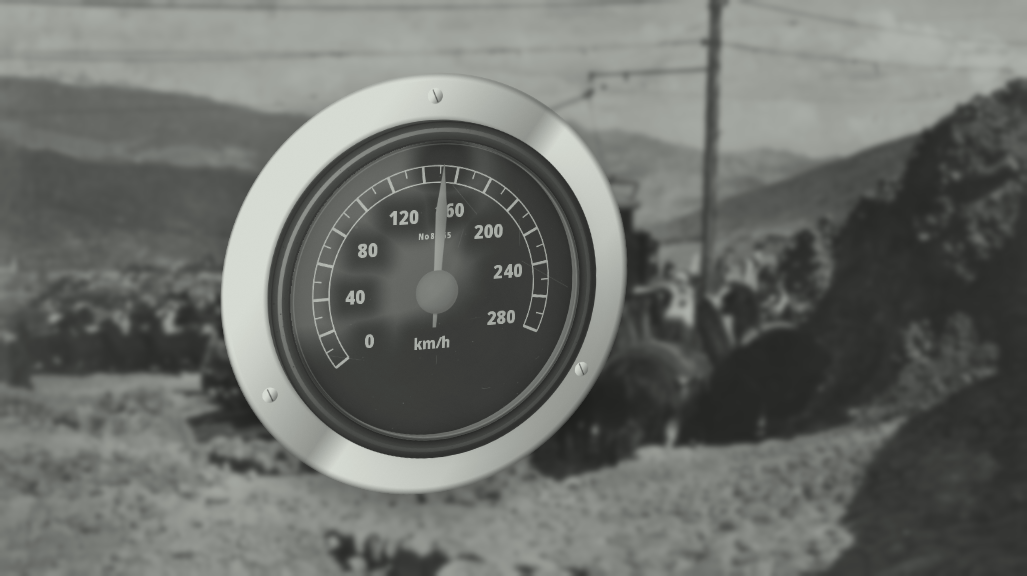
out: 150 km/h
